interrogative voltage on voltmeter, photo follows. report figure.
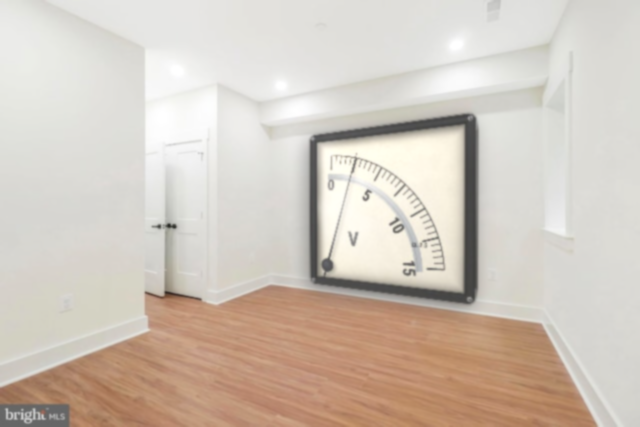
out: 2.5 V
